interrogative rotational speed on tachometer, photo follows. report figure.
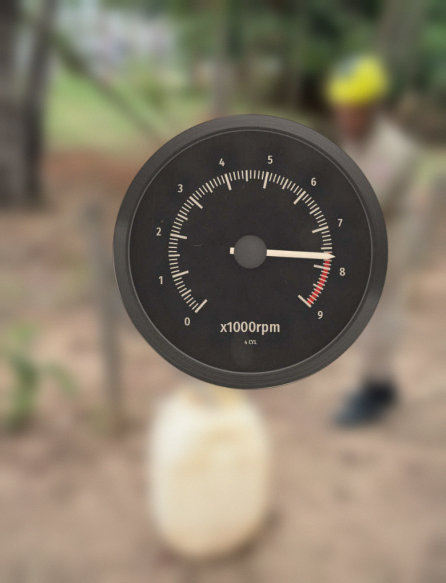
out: 7700 rpm
